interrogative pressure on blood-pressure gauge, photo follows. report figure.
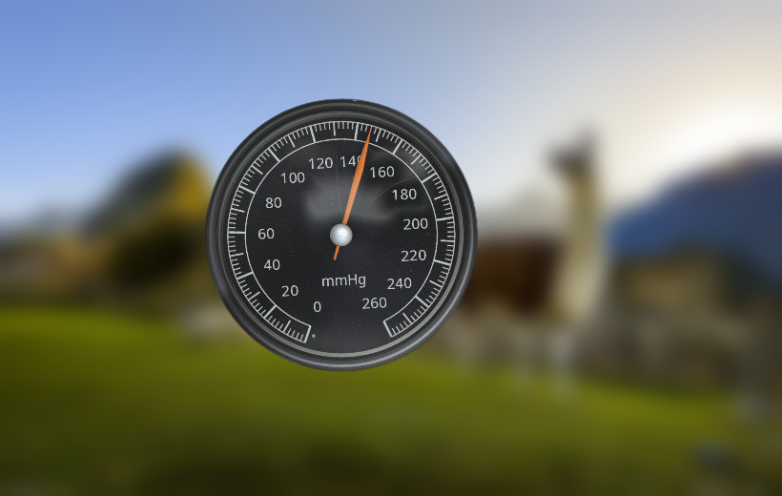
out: 146 mmHg
